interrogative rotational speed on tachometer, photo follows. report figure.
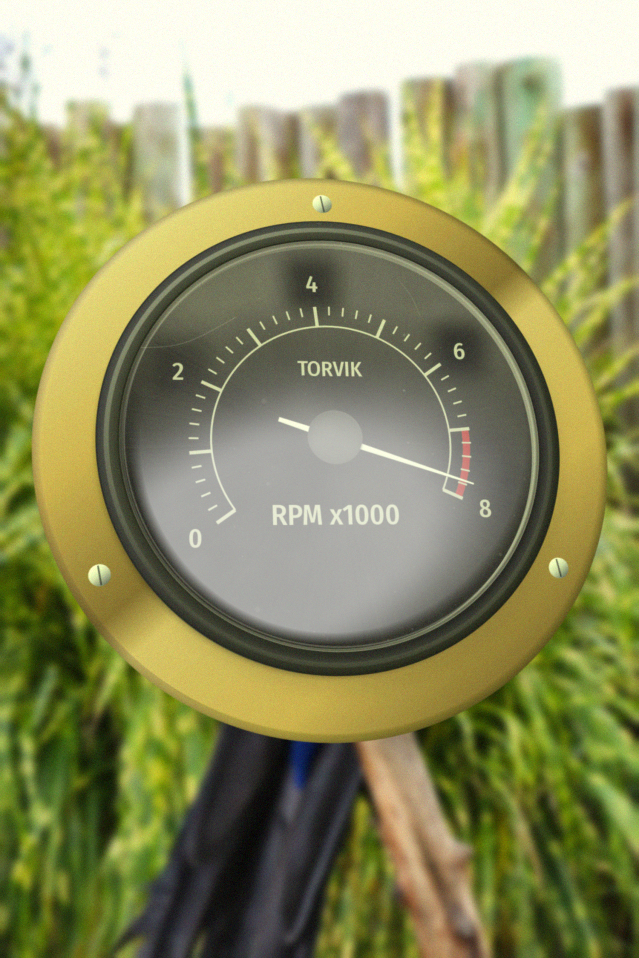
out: 7800 rpm
